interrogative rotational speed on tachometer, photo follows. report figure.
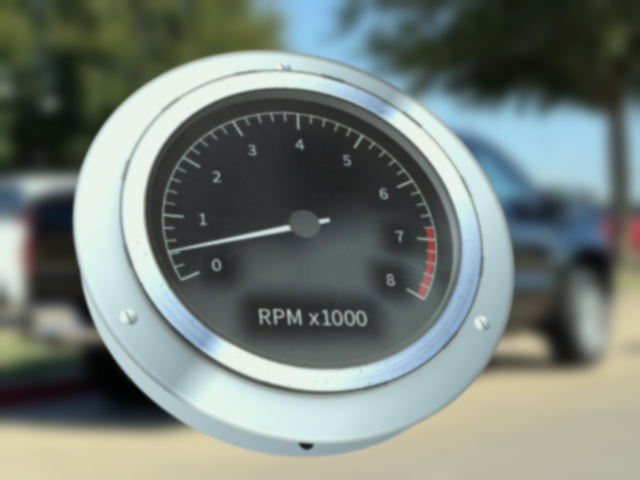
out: 400 rpm
